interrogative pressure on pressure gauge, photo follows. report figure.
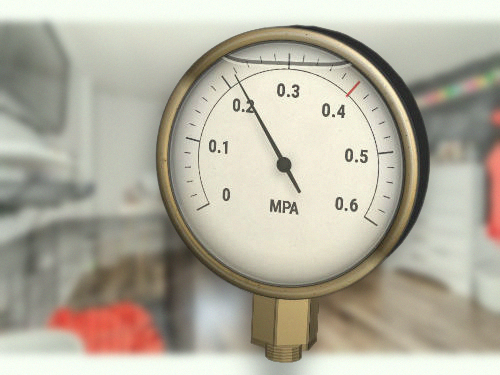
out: 0.22 MPa
